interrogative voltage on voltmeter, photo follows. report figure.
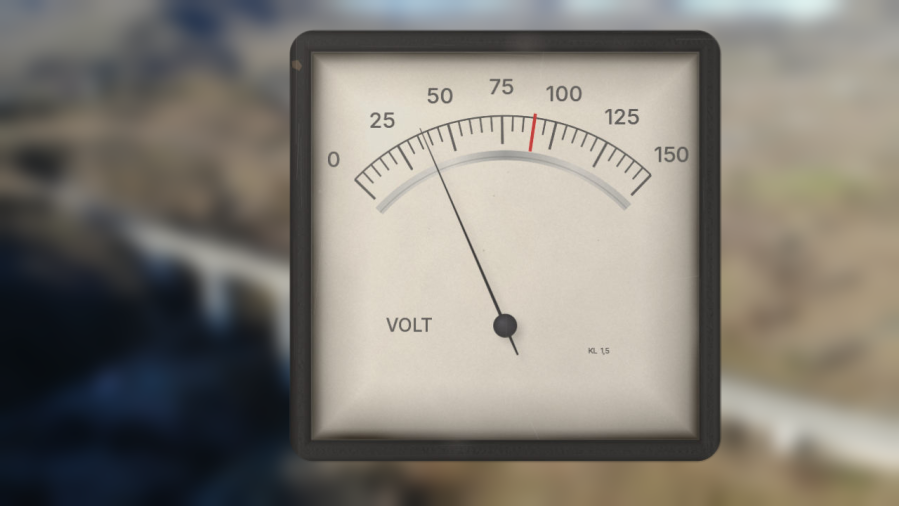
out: 37.5 V
